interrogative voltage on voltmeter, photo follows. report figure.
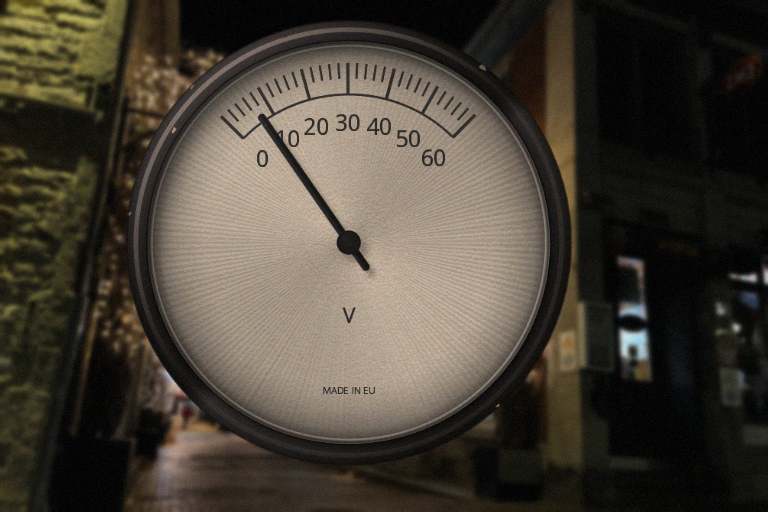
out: 7 V
